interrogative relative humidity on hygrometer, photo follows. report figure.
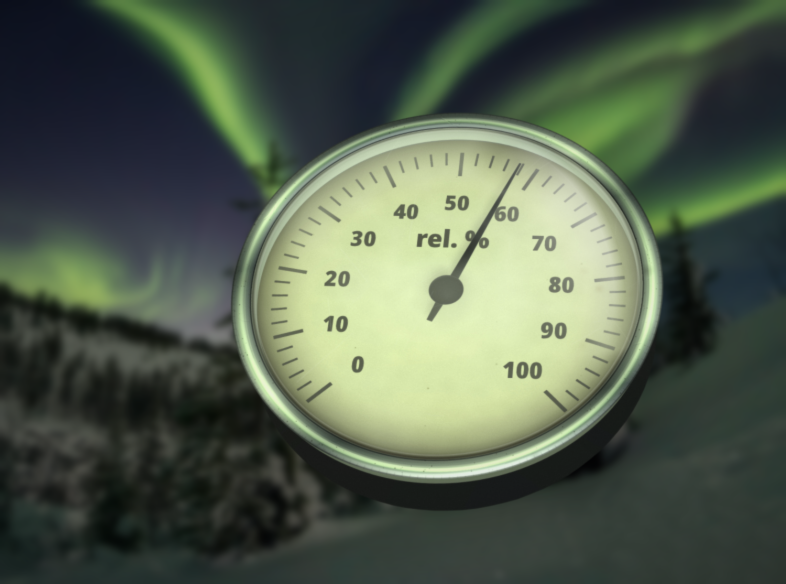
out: 58 %
